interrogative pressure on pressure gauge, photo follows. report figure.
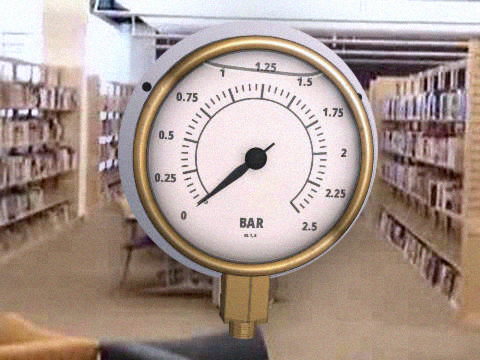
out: 0 bar
